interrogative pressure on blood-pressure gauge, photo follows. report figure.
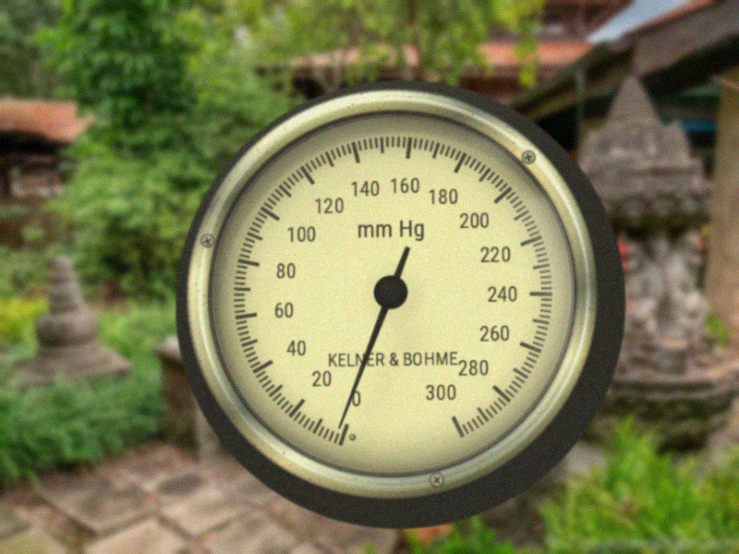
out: 2 mmHg
